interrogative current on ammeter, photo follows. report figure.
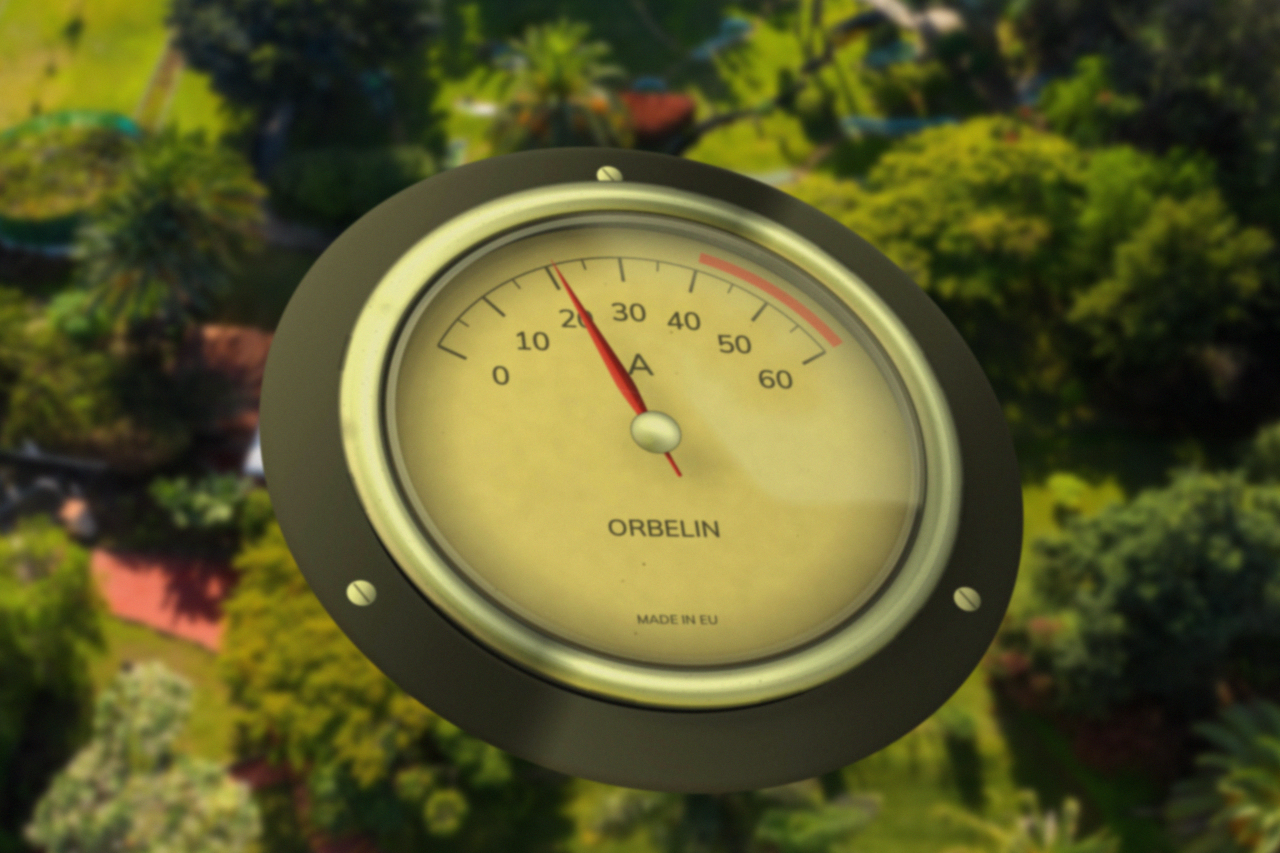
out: 20 A
